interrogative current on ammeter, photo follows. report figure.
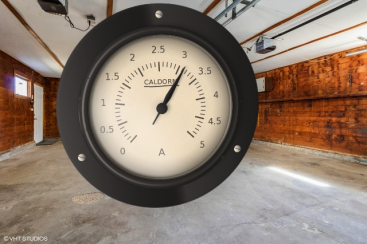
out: 3.1 A
